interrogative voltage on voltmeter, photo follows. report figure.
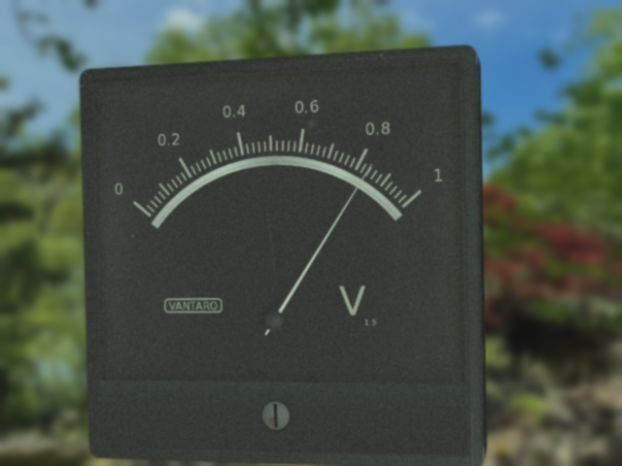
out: 0.84 V
